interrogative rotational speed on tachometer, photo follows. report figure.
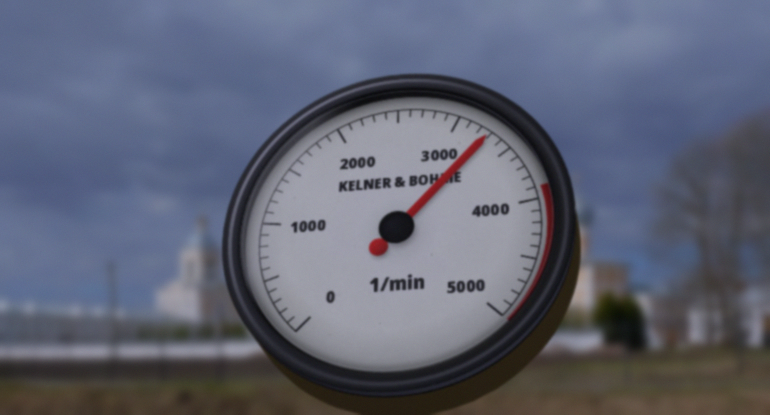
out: 3300 rpm
